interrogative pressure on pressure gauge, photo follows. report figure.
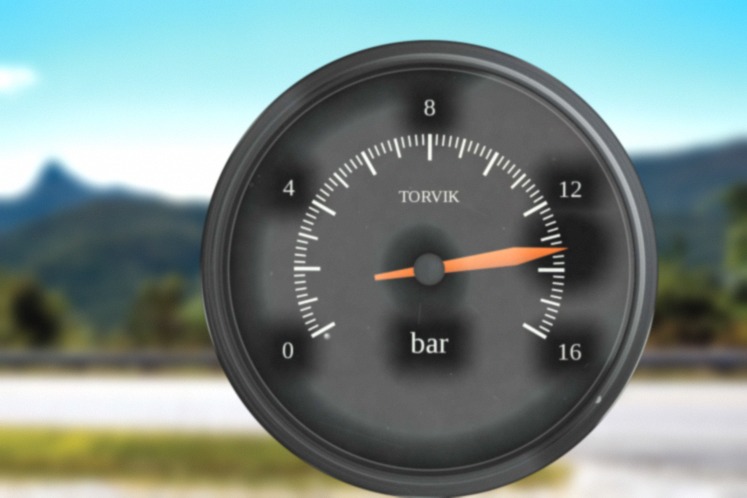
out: 13.4 bar
